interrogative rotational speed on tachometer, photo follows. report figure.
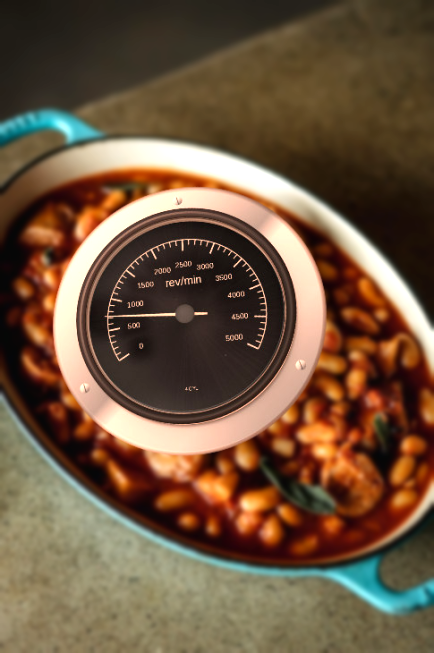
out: 700 rpm
